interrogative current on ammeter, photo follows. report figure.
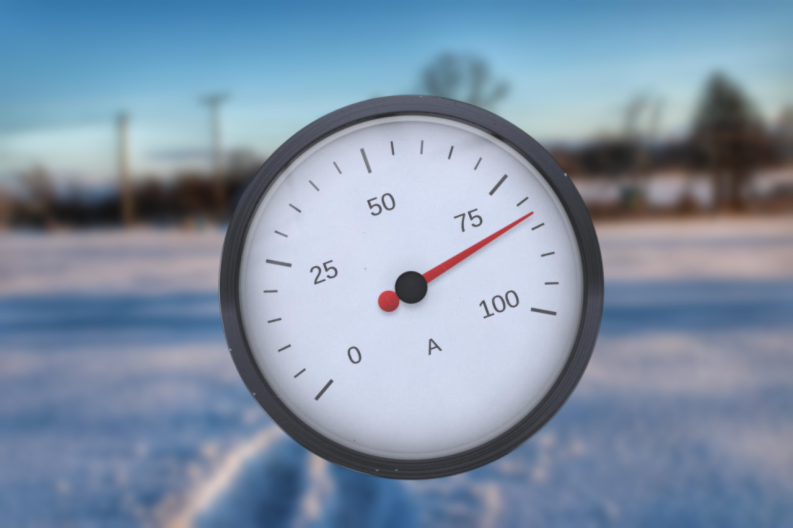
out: 82.5 A
